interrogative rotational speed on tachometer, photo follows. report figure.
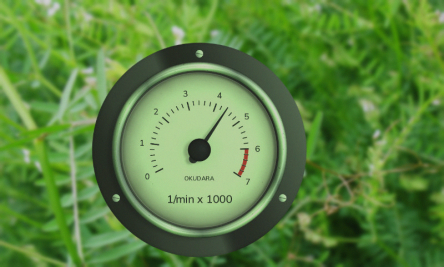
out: 4400 rpm
